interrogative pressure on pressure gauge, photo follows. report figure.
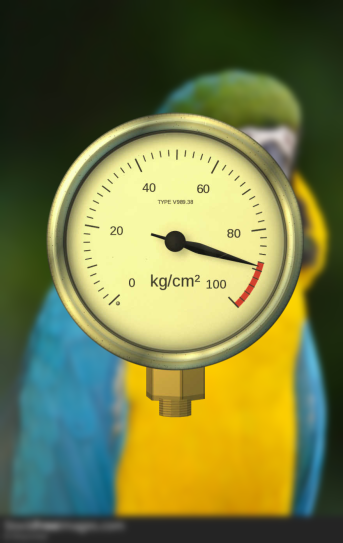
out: 89 kg/cm²
